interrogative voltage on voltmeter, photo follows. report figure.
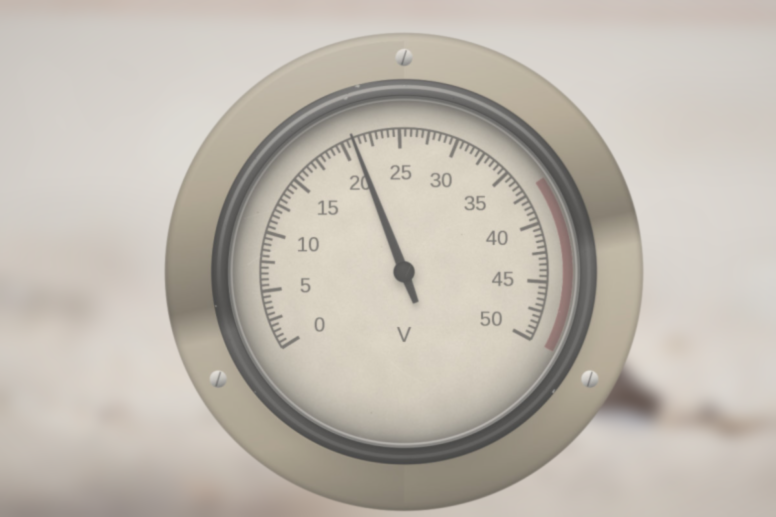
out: 21 V
